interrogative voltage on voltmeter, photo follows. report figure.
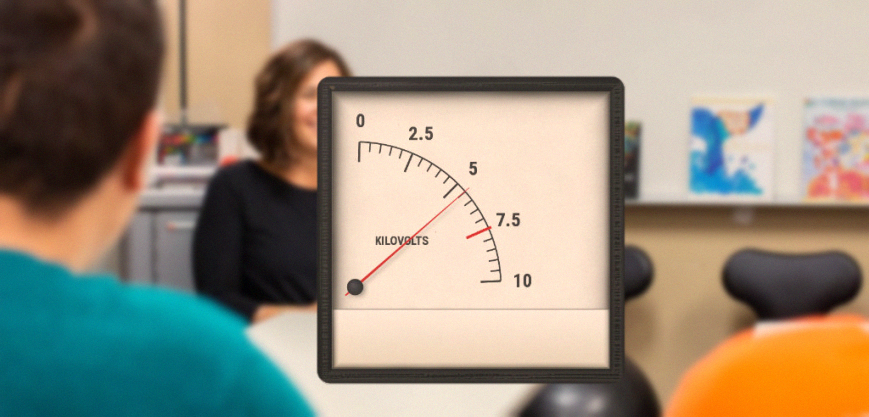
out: 5.5 kV
